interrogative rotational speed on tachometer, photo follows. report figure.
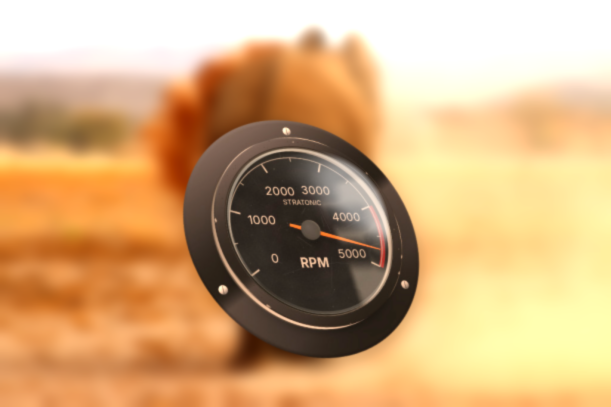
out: 4750 rpm
